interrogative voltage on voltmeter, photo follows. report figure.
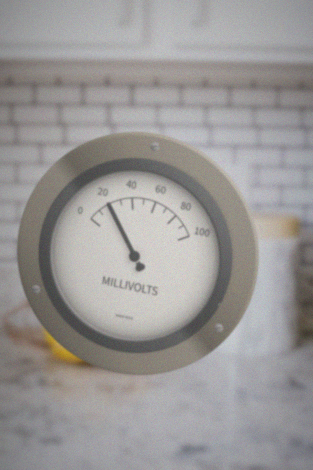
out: 20 mV
